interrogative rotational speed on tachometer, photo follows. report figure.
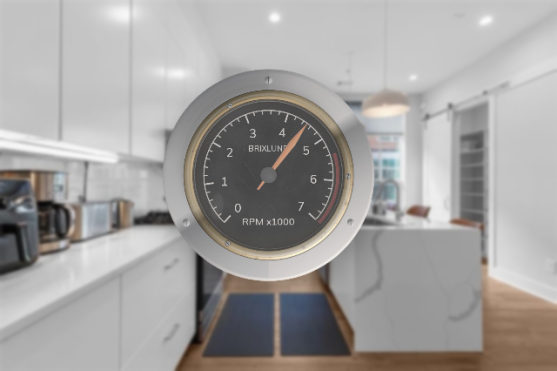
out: 4500 rpm
